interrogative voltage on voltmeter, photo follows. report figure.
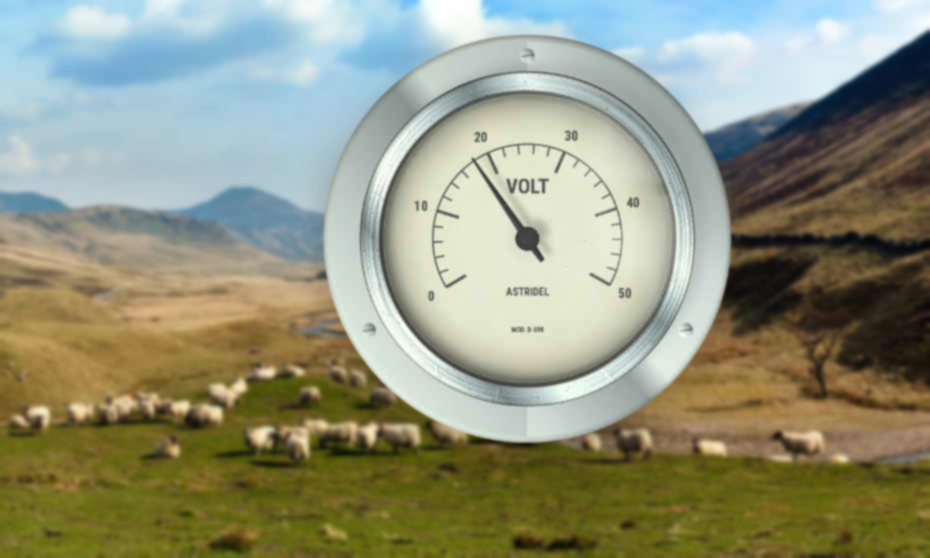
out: 18 V
